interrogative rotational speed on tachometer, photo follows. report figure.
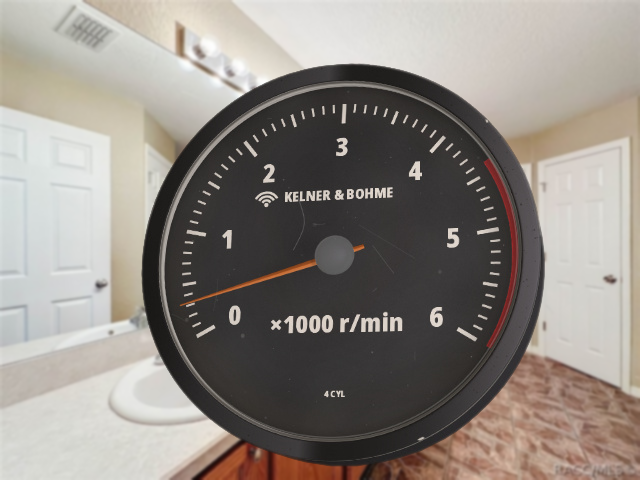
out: 300 rpm
